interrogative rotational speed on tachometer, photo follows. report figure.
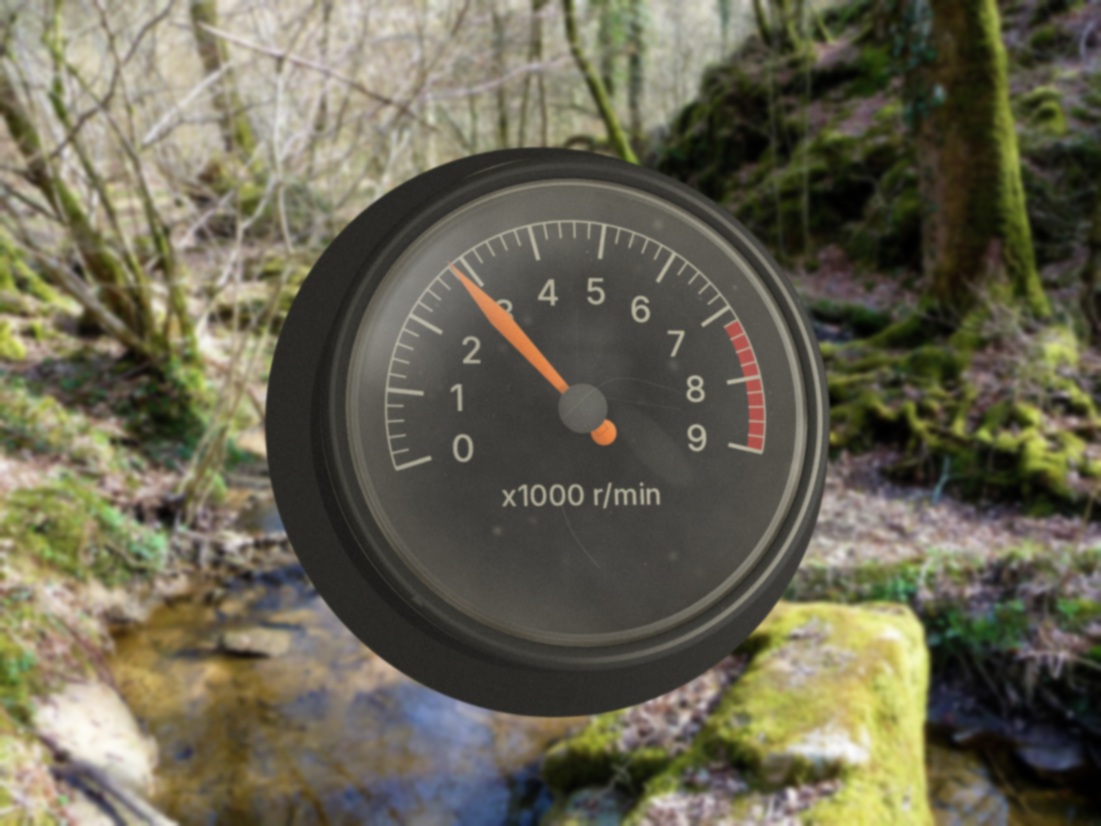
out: 2800 rpm
